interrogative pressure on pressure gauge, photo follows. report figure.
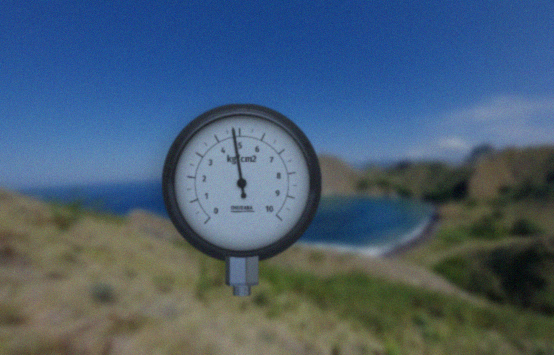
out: 4.75 kg/cm²
